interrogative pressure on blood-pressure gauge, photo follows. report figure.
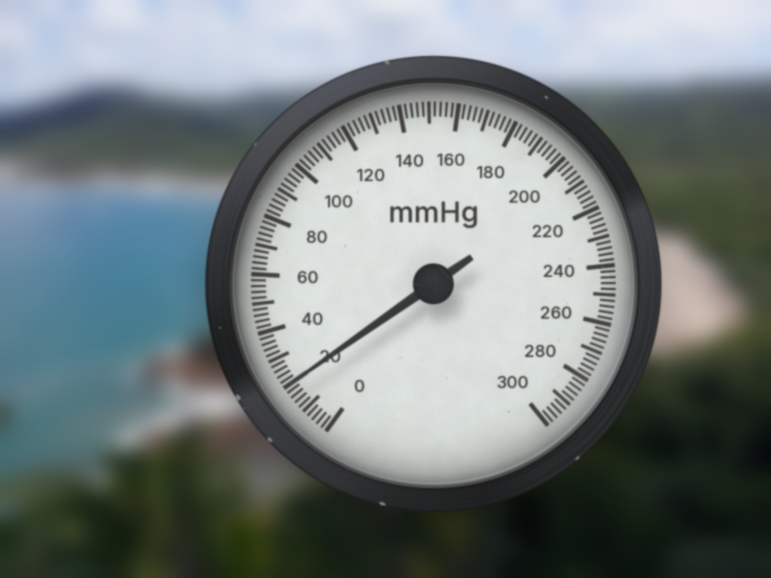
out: 20 mmHg
